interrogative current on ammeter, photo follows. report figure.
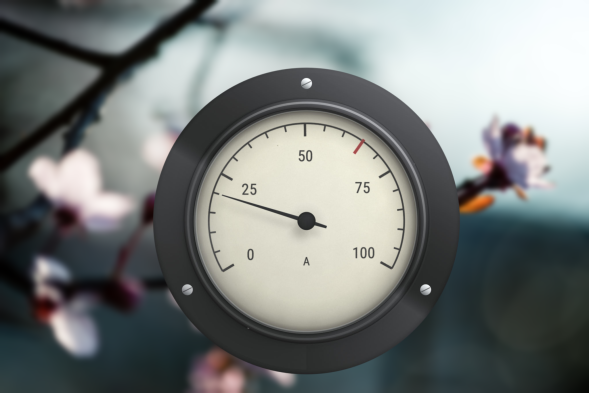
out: 20 A
